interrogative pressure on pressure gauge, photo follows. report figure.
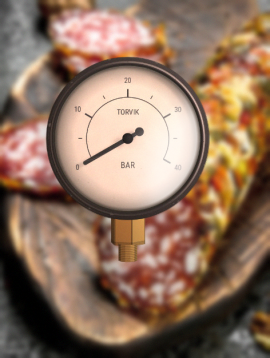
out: 0 bar
